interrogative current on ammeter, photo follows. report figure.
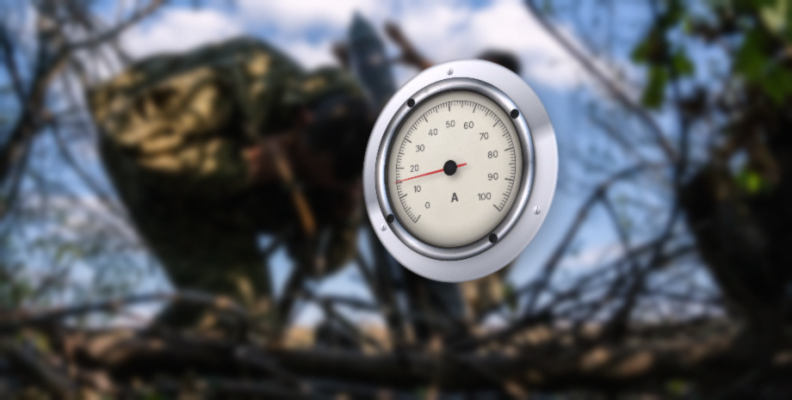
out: 15 A
